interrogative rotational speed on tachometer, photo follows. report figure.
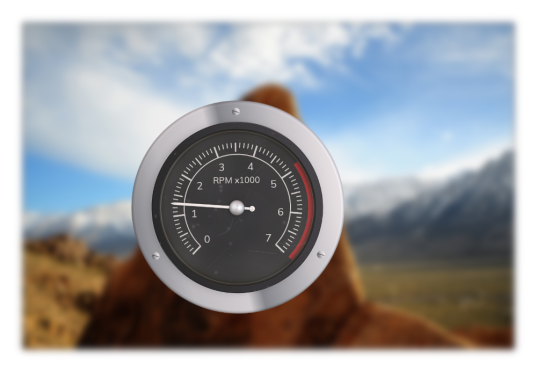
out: 1300 rpm
